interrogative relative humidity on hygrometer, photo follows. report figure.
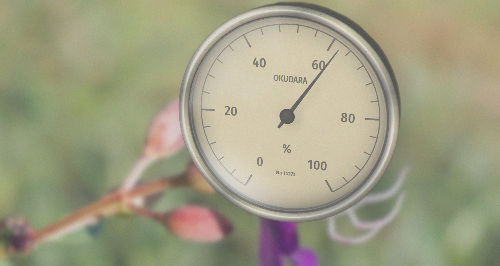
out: 62 %
